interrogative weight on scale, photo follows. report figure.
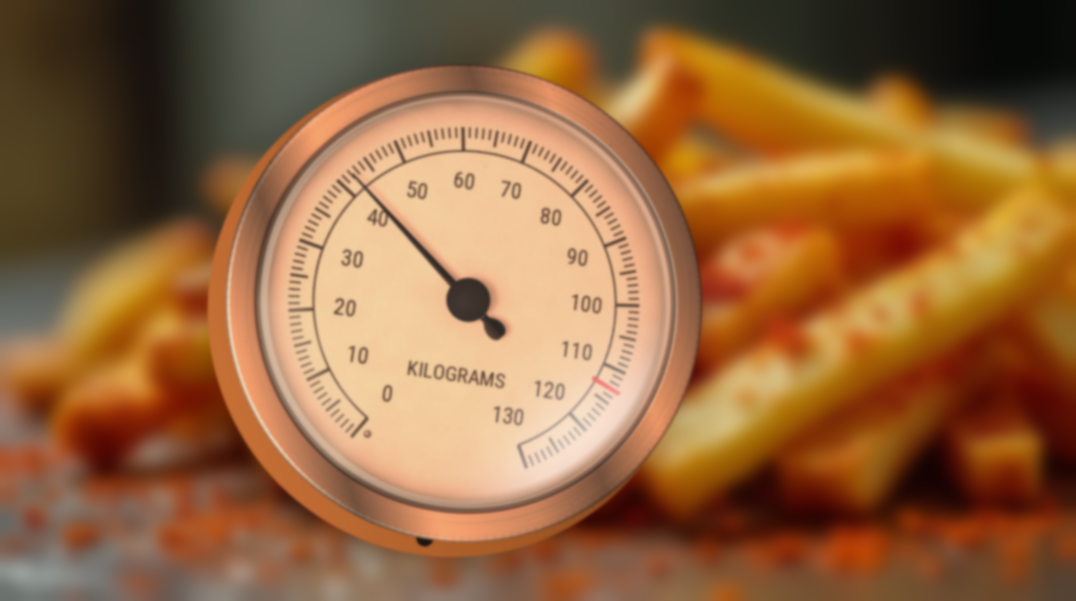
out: 42 kg
